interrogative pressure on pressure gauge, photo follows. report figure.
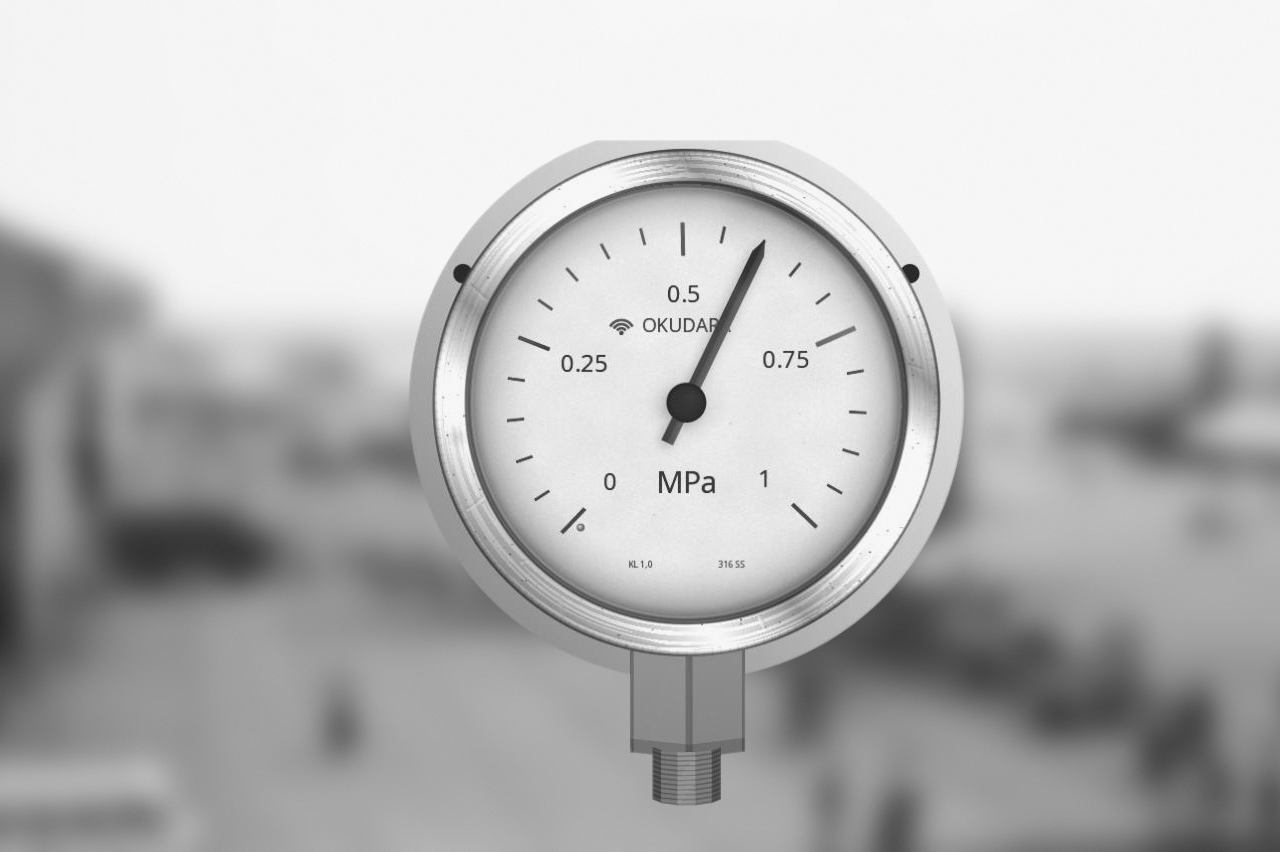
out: 0.6 MPa
